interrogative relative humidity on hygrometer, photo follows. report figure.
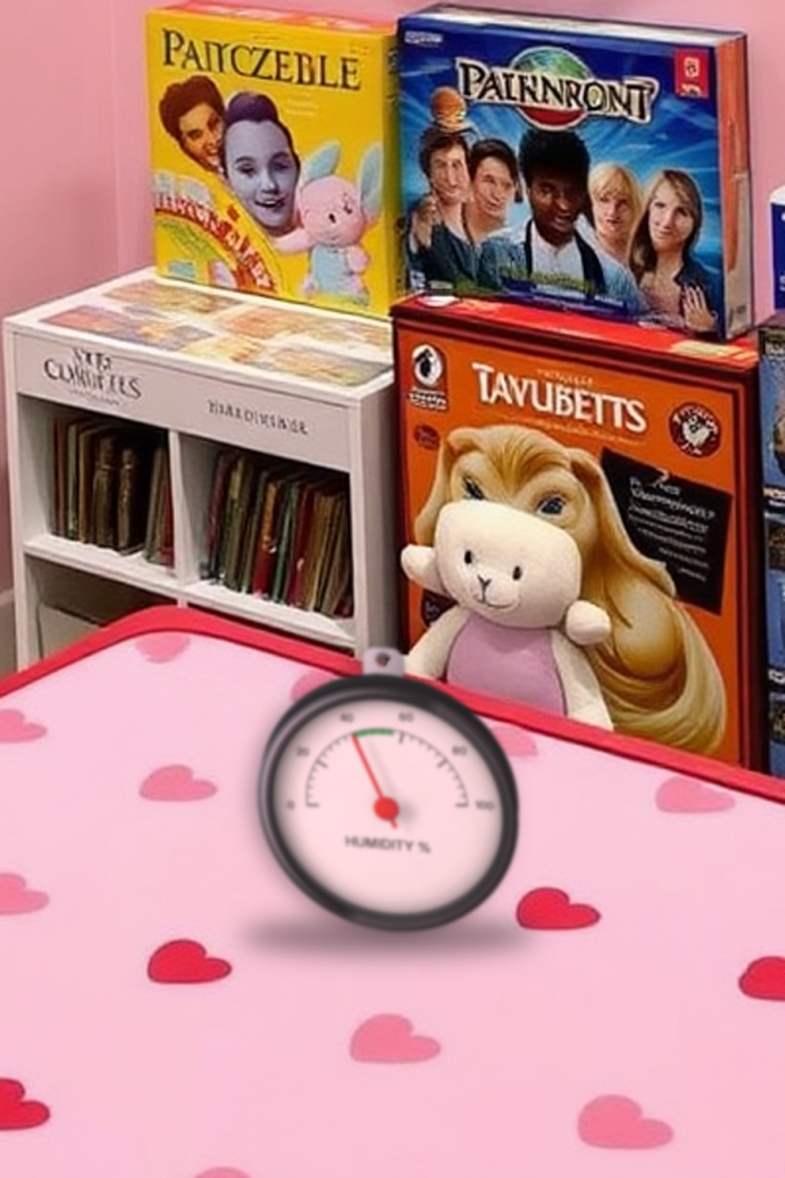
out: 40 %
